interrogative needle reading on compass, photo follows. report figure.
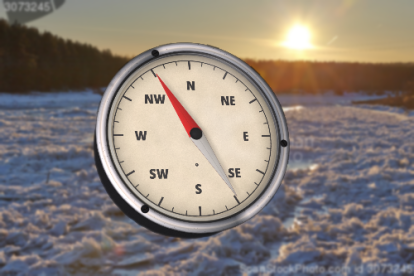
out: 330 °
